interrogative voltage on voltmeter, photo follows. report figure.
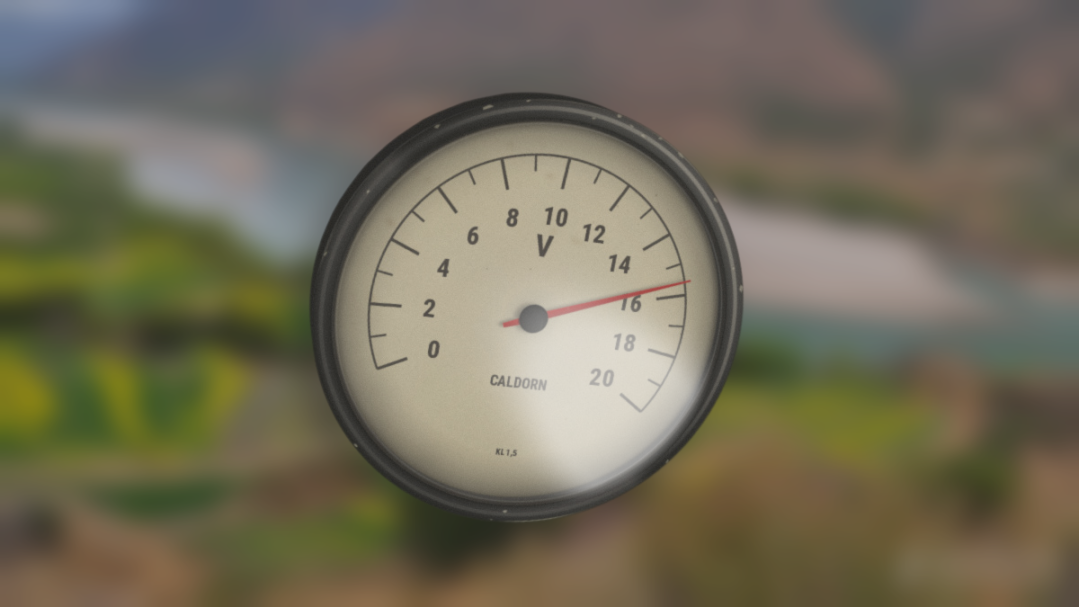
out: 15.5 V
